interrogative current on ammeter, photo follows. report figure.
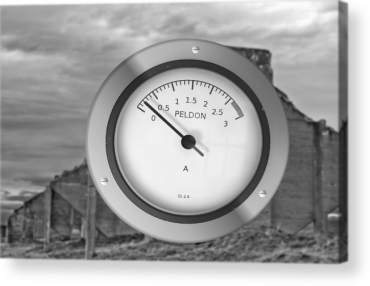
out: 0.2 A
